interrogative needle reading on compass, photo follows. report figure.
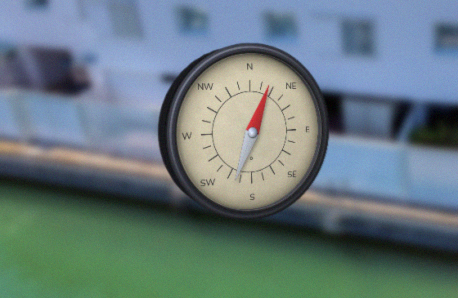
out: 22.5 °
